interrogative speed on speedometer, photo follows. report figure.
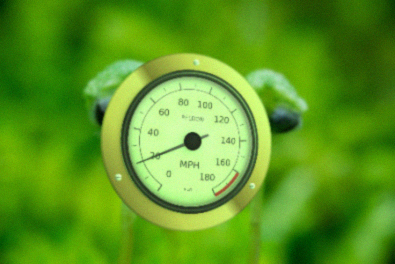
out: 20 mph
